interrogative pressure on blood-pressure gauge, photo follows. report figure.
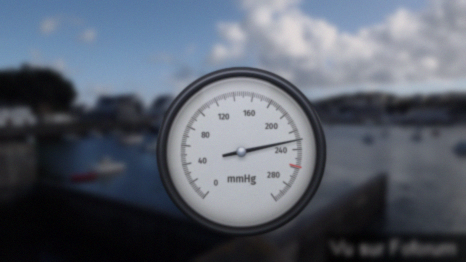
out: 230 mmHg
